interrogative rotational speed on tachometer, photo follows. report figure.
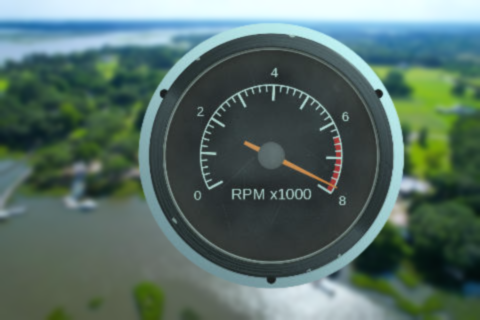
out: 7800 rpm
